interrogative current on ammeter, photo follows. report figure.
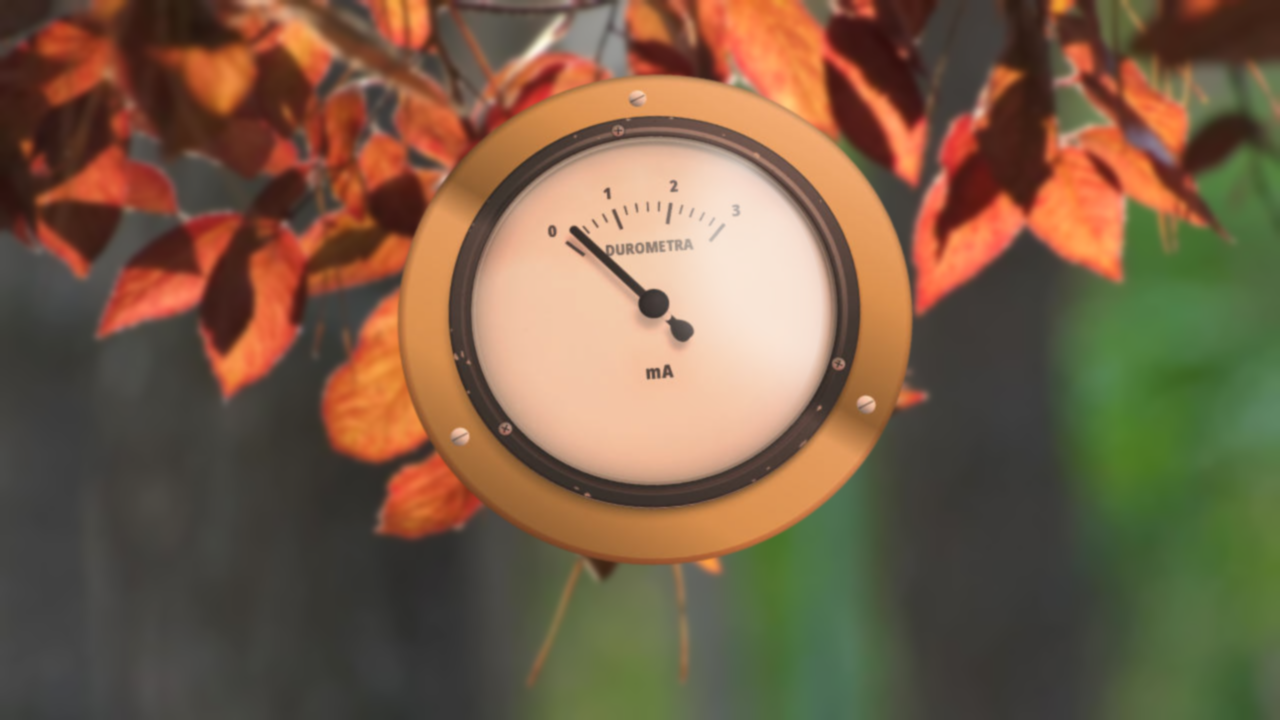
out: 0.2 mA
